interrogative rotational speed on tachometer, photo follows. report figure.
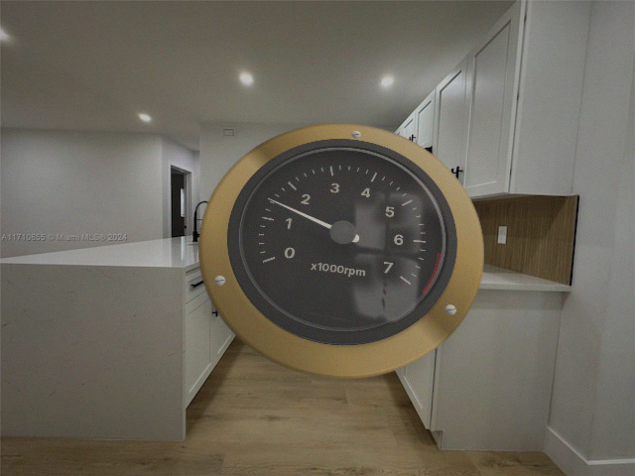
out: 1400 rpm
